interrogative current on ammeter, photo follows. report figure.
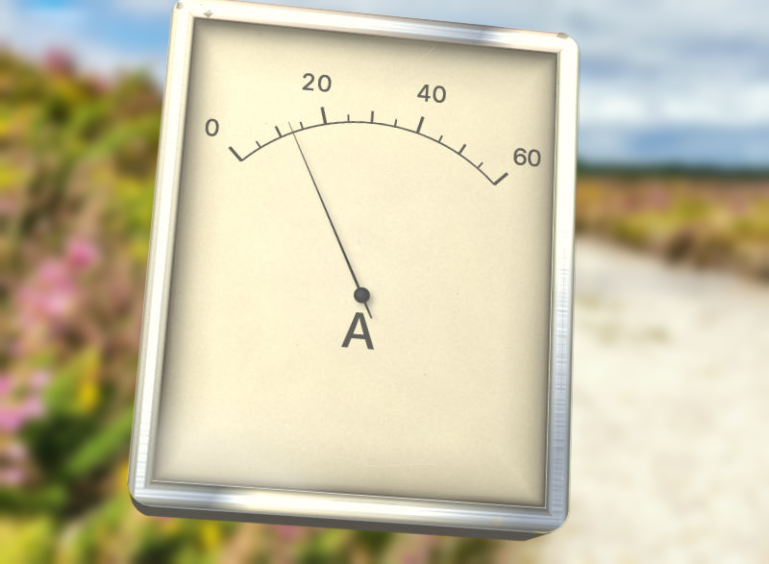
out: 12.5 A
